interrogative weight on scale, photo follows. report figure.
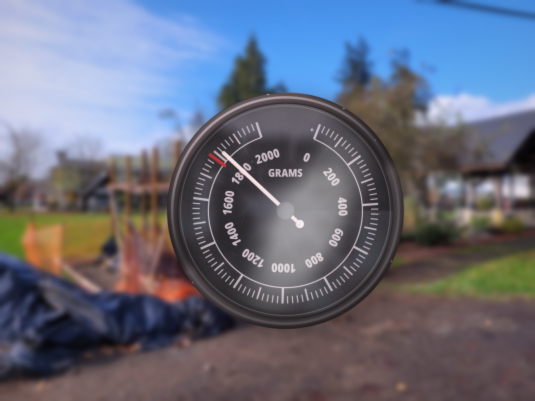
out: 1820 g
